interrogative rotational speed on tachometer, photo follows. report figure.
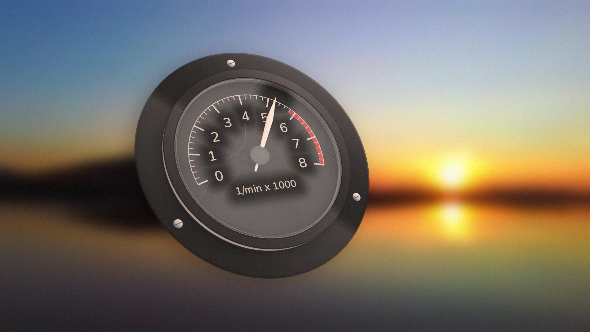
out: 5200 rpm
